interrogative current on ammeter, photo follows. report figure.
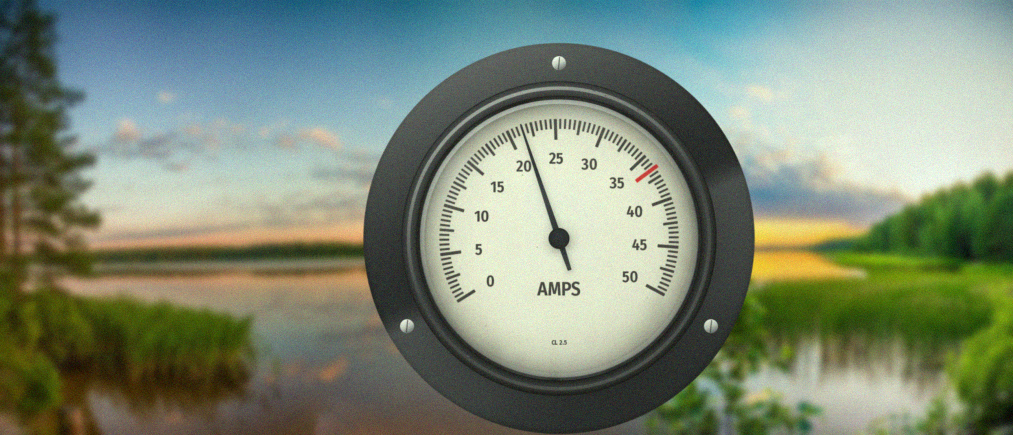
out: 21.5 A
